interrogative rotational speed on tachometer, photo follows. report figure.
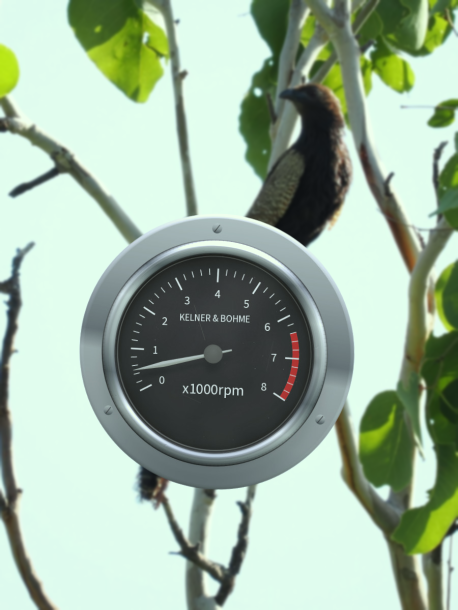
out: 500 rpm
